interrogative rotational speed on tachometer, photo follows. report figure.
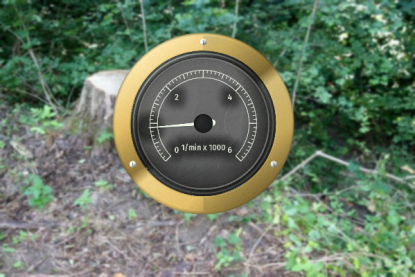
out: 900 rpm
